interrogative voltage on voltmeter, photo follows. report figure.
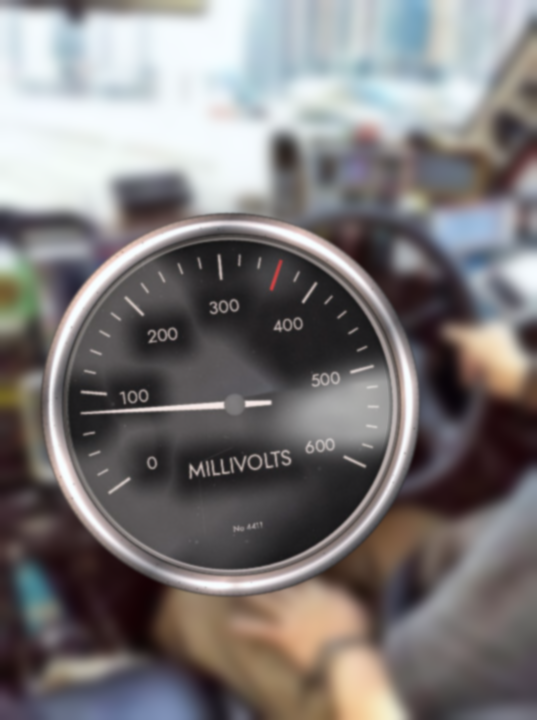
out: 80 mV
